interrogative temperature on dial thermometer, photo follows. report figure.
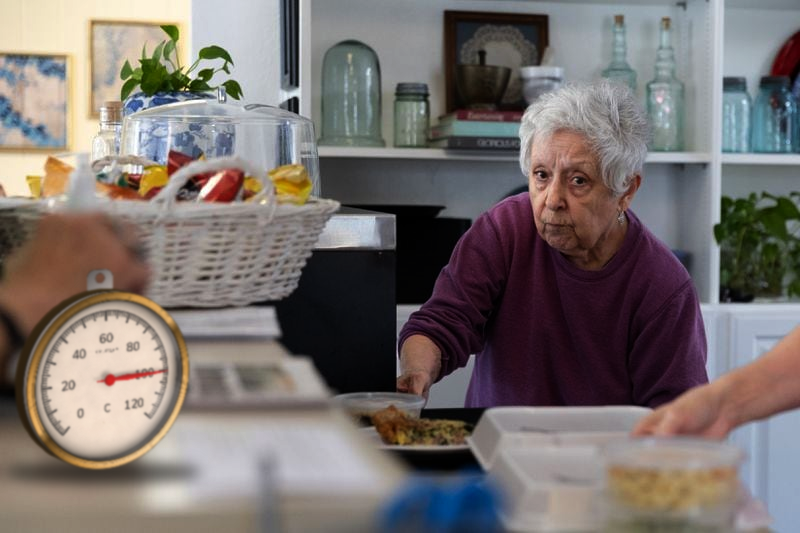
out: 100 °C
